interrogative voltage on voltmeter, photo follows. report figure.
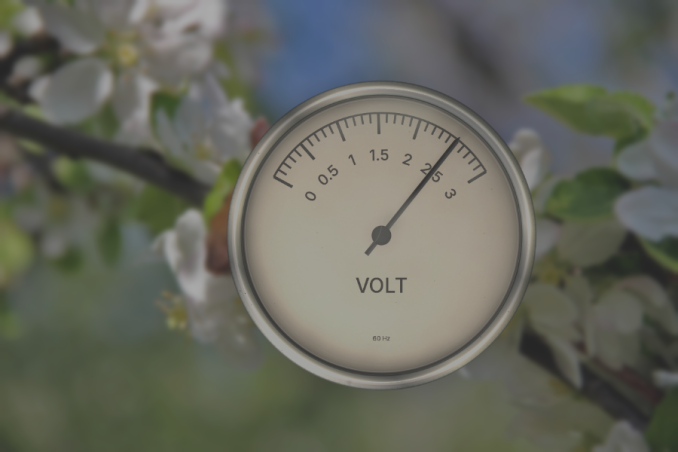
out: 2.5 V
